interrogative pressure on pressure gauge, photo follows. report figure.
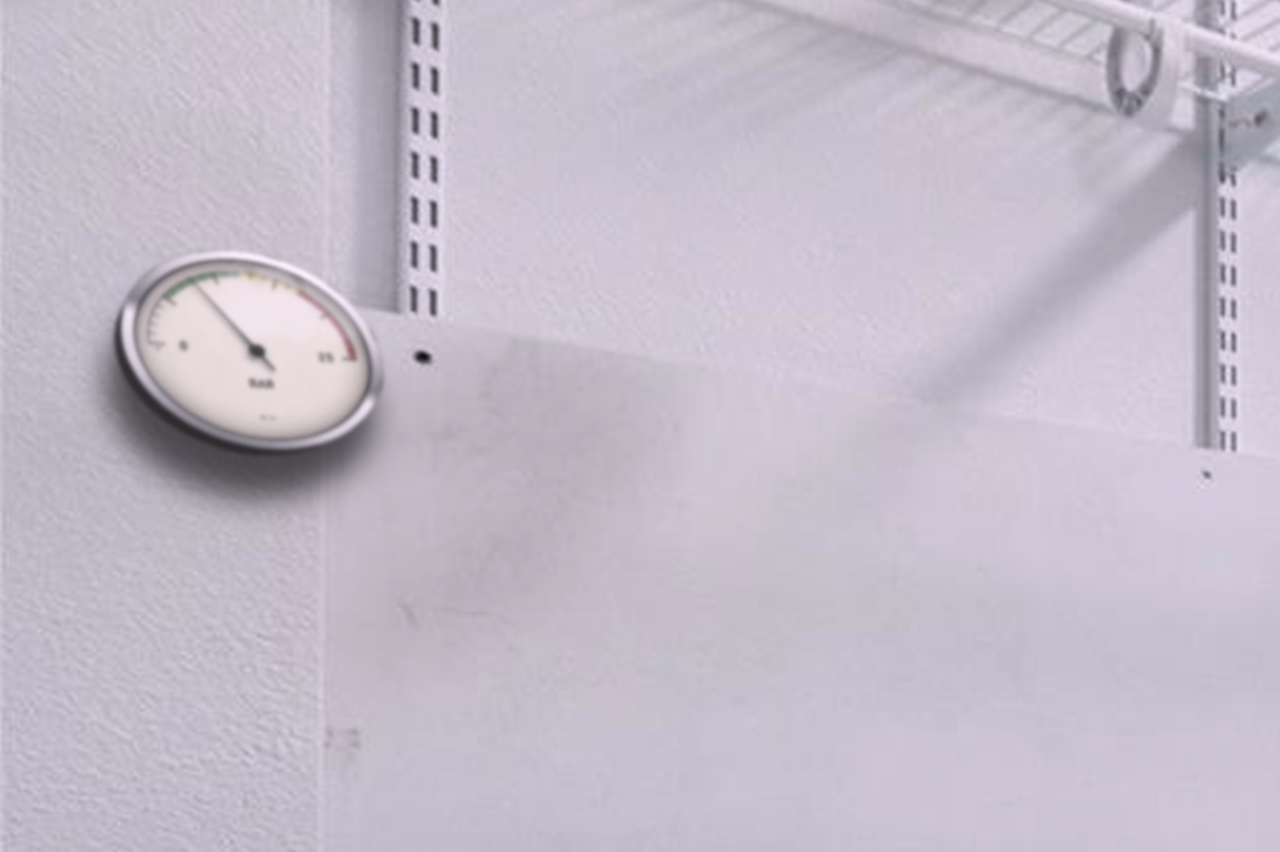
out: 8 bar
